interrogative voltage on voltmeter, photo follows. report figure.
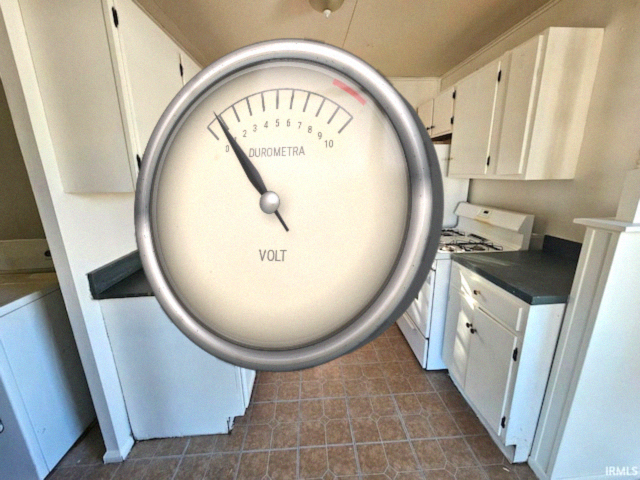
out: 1 V
